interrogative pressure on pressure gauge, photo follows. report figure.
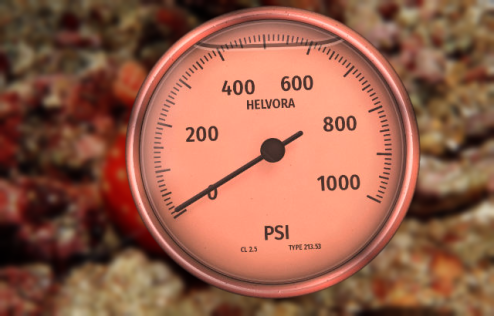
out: 10 psi
